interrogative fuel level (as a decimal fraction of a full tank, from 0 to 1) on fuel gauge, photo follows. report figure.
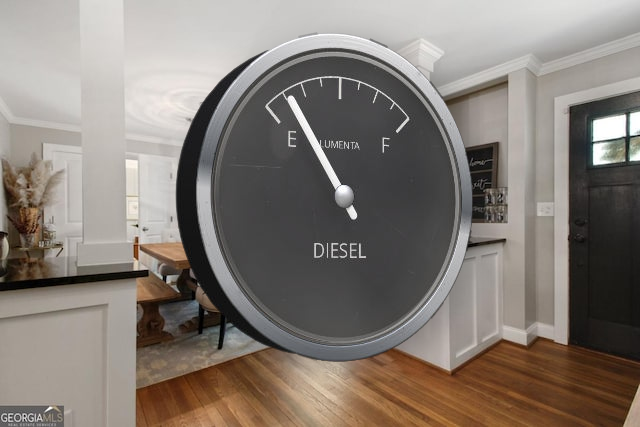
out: 0.125
